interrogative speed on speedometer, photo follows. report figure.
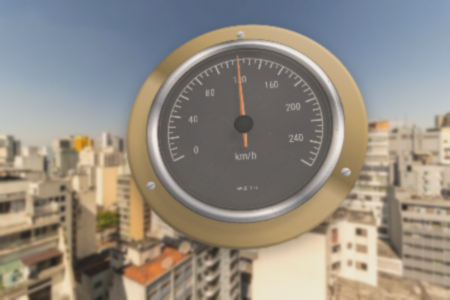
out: 120 km/h
